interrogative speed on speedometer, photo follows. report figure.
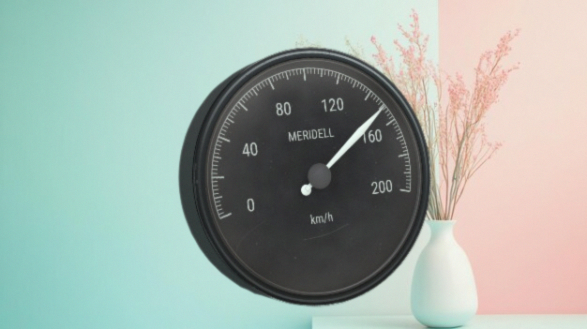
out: 150 km/h
